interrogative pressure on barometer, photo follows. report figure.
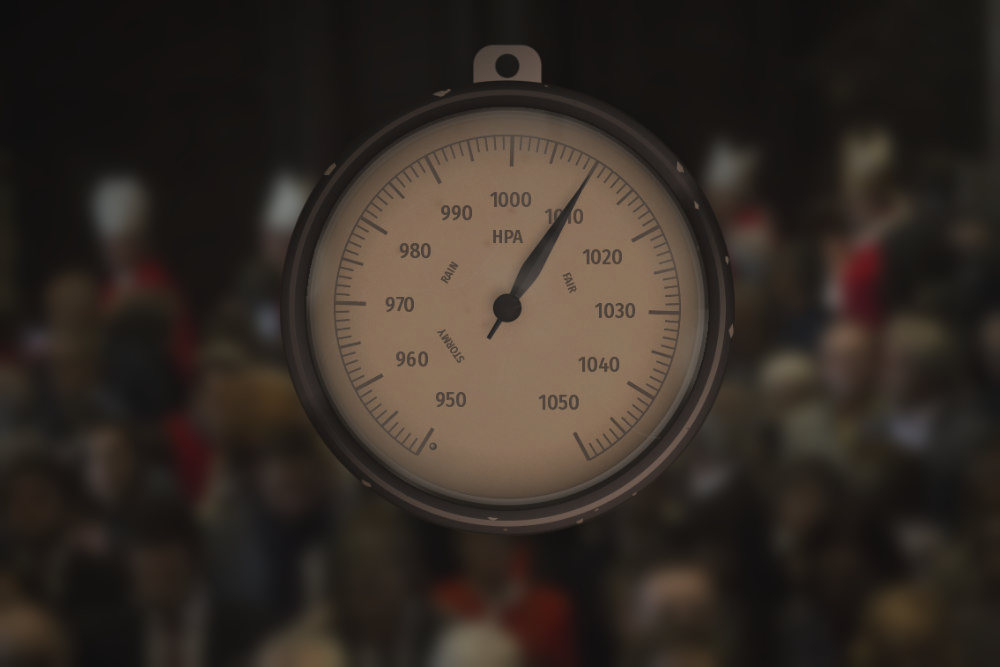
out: 1010 hPa
